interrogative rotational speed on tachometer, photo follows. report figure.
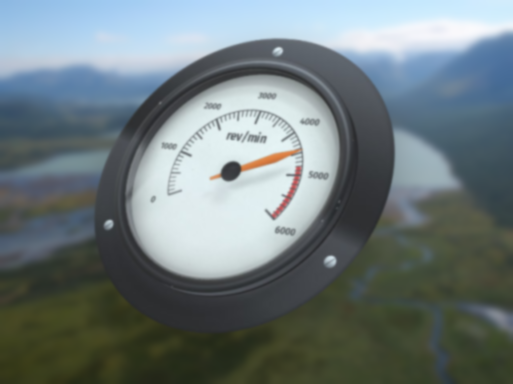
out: 4500 rpm
